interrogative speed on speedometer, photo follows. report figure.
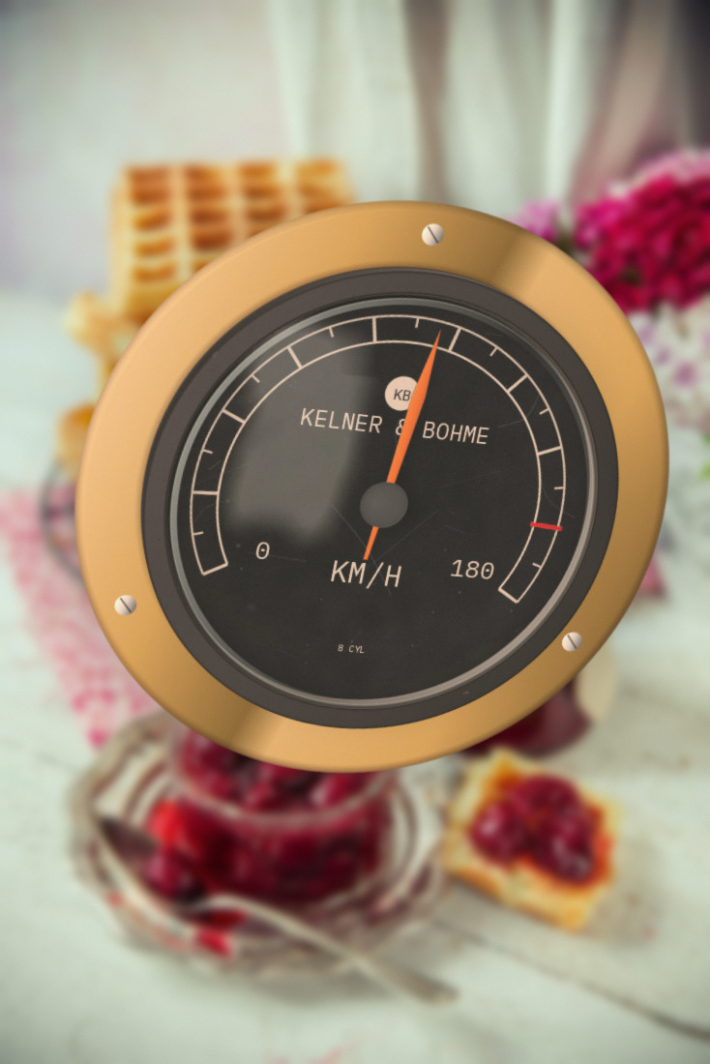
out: 95 km/h
